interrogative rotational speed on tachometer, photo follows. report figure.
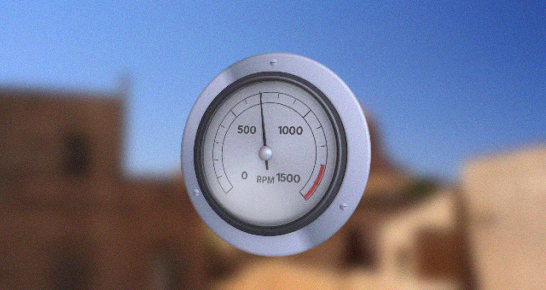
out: 700 rpm
